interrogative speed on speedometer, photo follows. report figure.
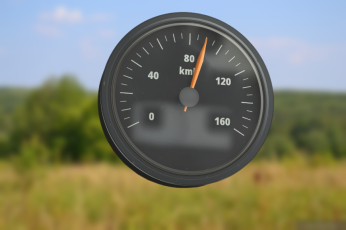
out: 90 km/h
